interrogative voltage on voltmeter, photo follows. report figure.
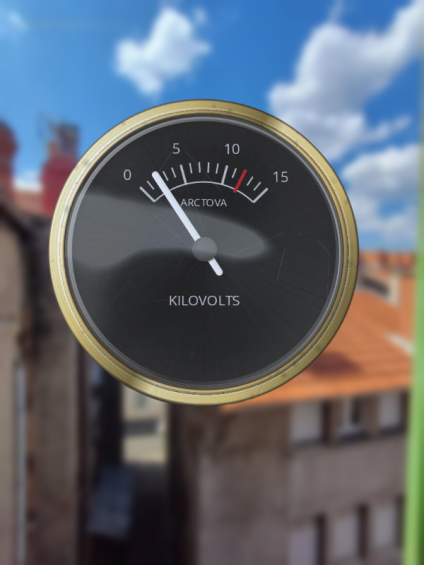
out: 2 kV
